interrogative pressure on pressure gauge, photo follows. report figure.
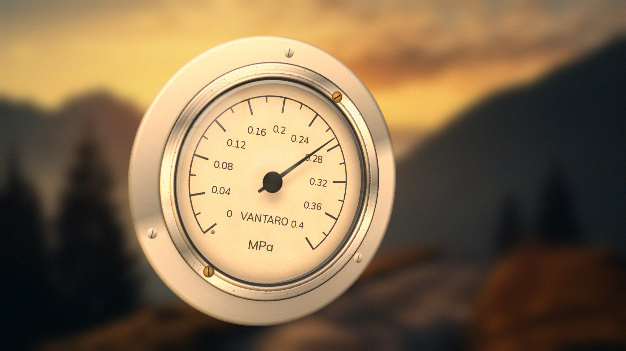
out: 0.27 MPa
